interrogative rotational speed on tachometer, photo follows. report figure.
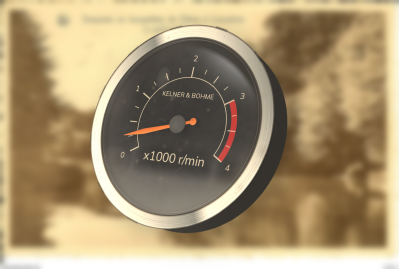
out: 250 rpm
